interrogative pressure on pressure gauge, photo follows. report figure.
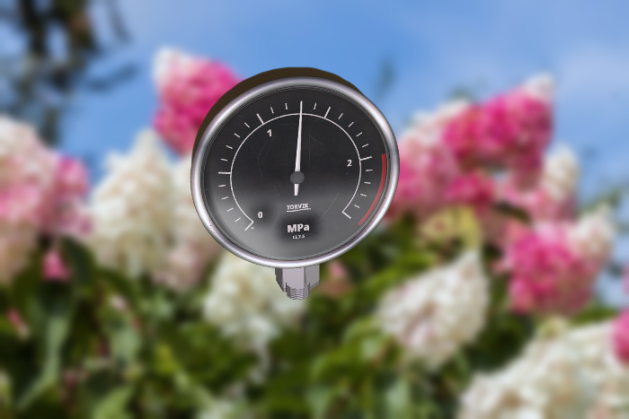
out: 1.3 MPa
